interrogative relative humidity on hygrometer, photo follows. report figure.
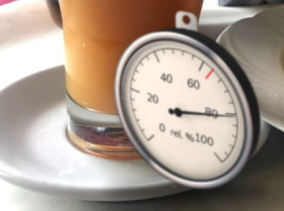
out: 80 %
